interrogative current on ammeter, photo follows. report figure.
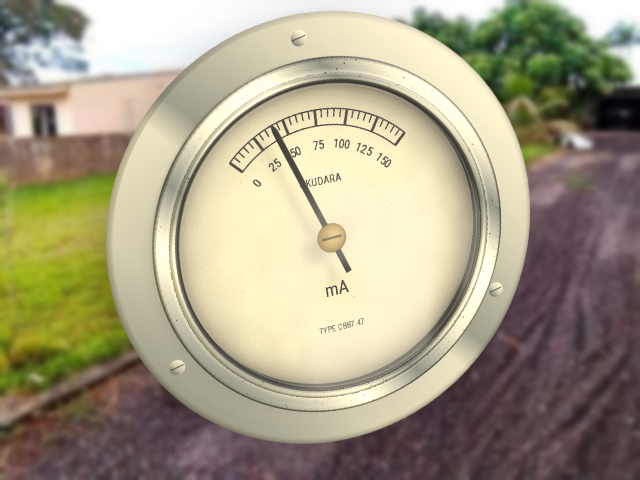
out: 40 mA
